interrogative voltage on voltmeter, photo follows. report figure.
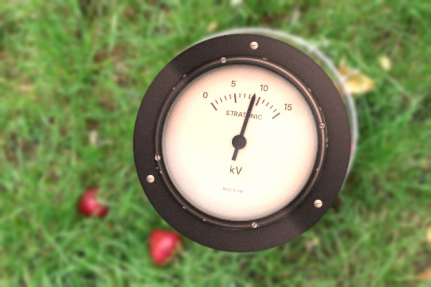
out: 9 kV
